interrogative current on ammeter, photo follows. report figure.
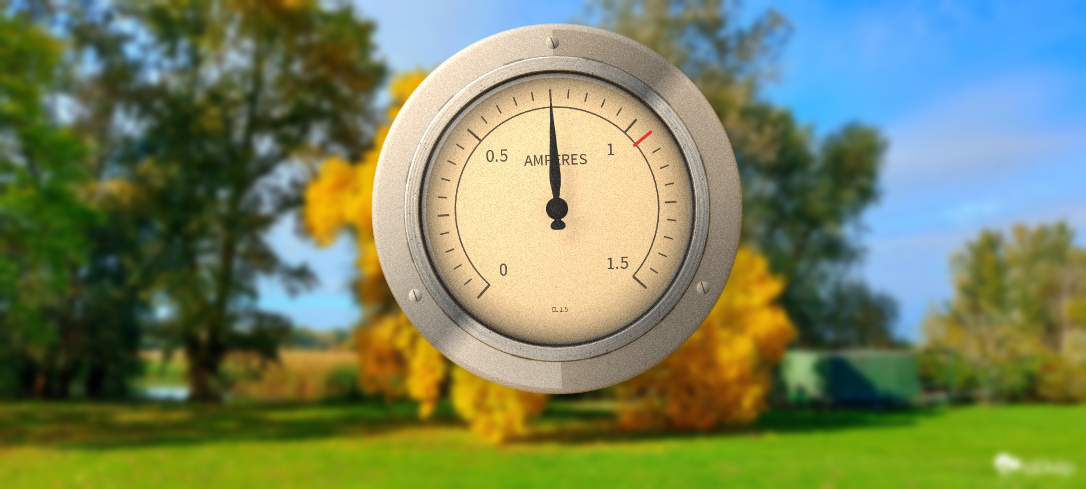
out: 0.75 A
